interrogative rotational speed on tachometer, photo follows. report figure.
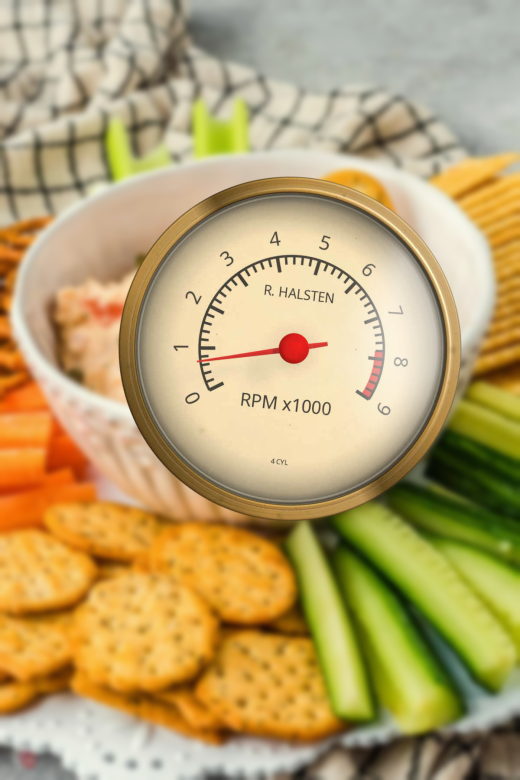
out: 700 rpm
